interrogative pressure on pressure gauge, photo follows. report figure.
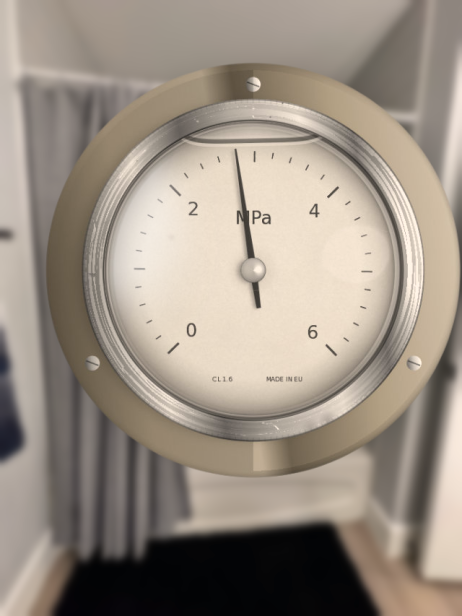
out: 2.8 MPa
